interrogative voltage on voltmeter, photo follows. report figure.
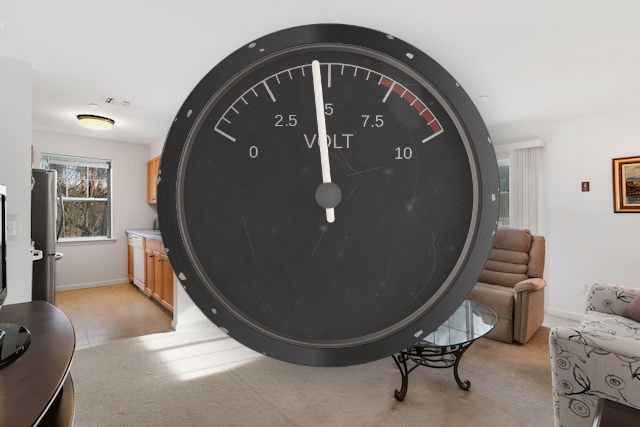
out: 4.5 V
